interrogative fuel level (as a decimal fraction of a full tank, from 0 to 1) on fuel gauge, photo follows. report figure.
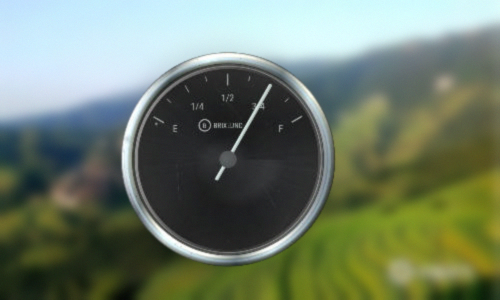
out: 0.75
